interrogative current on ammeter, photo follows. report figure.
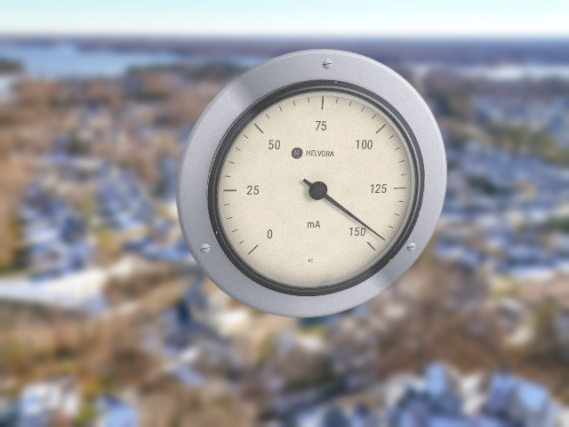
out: 145 mA
